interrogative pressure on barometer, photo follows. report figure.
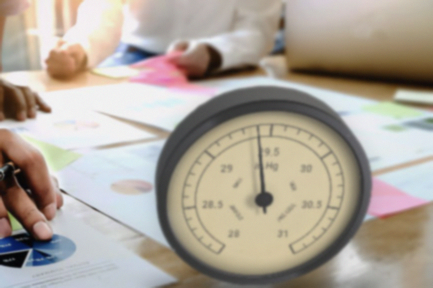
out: 29.4 inHg
